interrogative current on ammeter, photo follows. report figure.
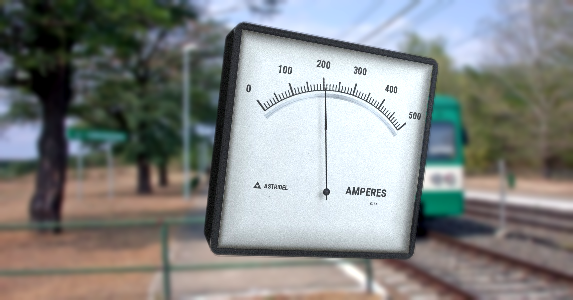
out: 200 A
